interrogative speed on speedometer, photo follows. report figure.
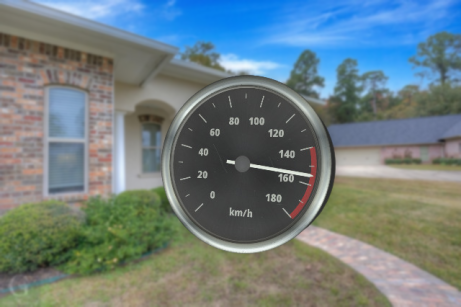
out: 155 km/h
